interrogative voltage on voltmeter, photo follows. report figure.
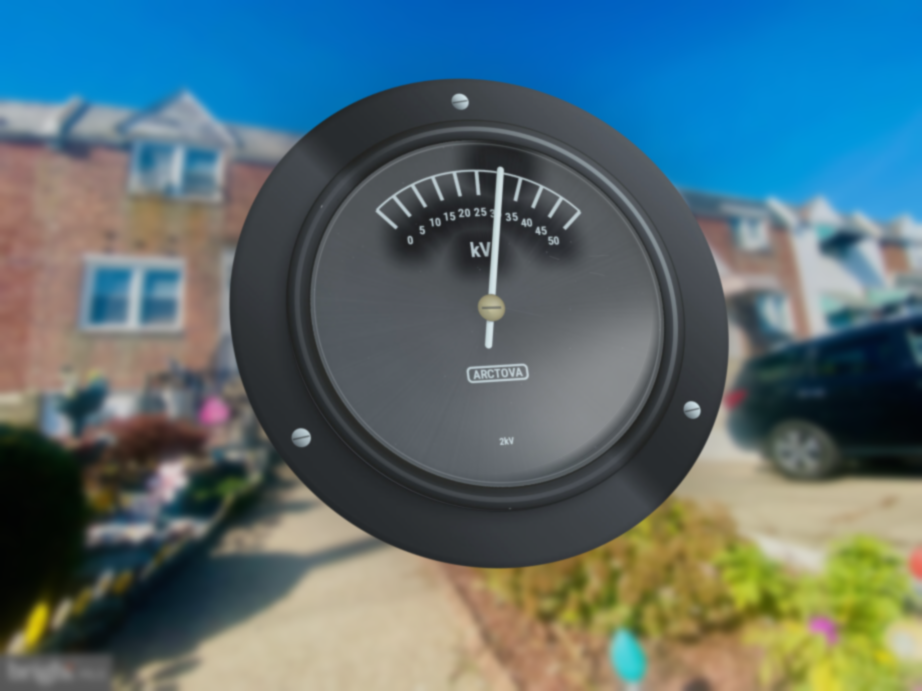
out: 30 kV
